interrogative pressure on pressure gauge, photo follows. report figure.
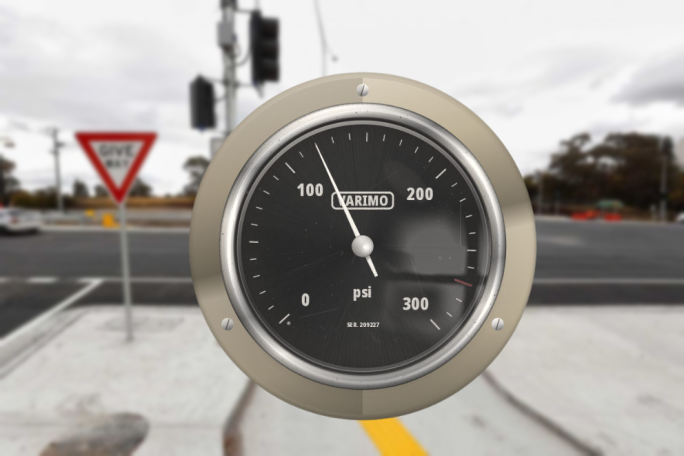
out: 120 psi
